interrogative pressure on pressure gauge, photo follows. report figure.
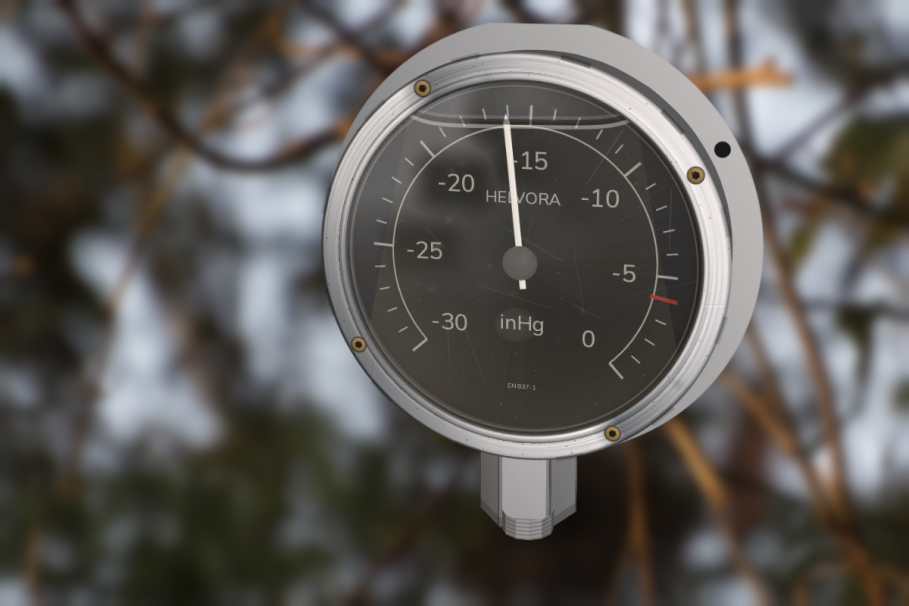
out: -16 inHg
